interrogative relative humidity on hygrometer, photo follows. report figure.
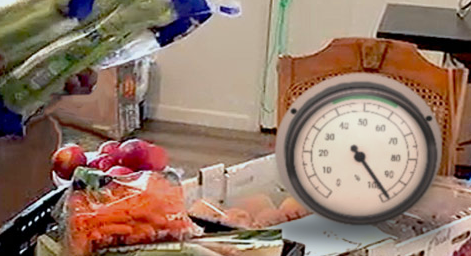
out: 97.5 %
